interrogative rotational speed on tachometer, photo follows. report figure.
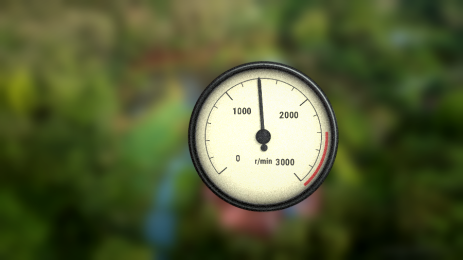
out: 1400 rpm
